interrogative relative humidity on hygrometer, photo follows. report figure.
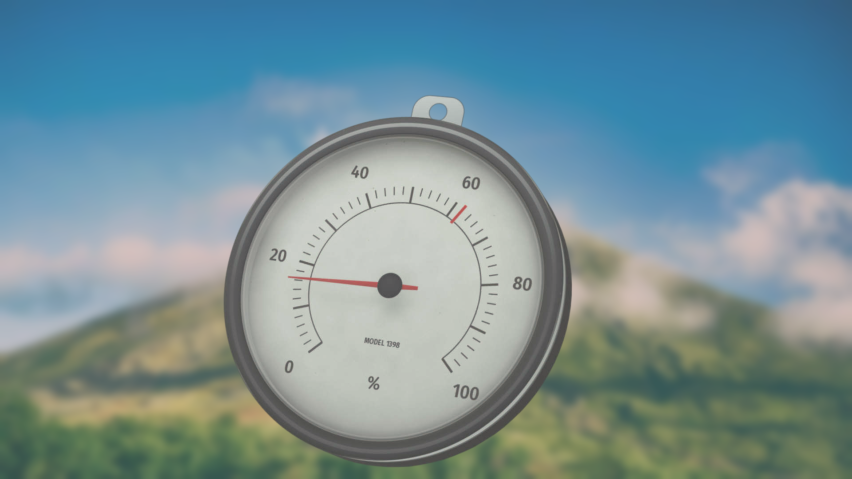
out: 16 %
